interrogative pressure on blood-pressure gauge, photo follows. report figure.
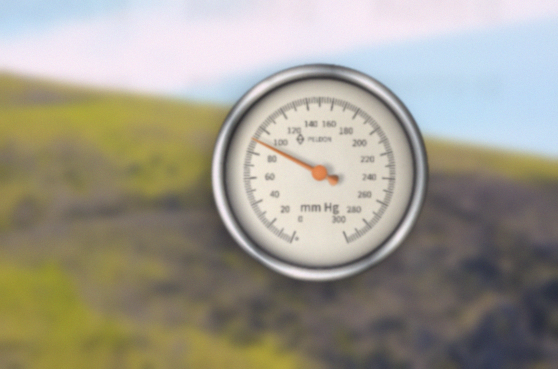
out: 90 mmHg
